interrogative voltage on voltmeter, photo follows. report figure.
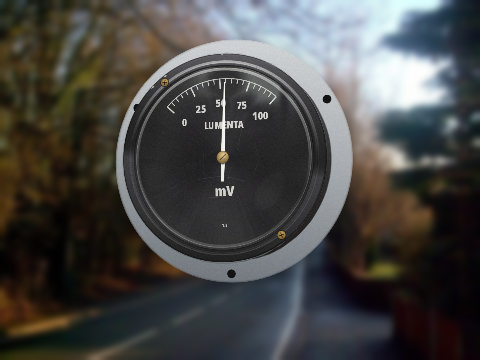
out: 55 mV
